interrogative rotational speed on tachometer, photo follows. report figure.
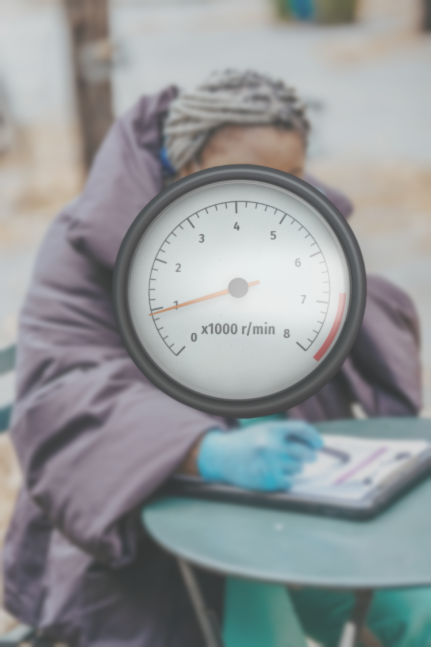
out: 900 rpm
